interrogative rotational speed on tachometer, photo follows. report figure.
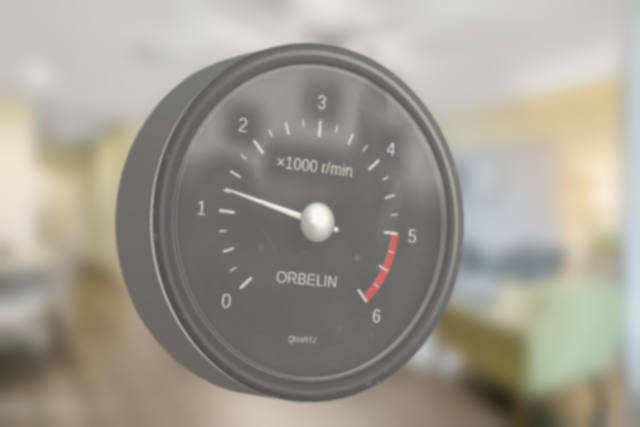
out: 1250 rpm
